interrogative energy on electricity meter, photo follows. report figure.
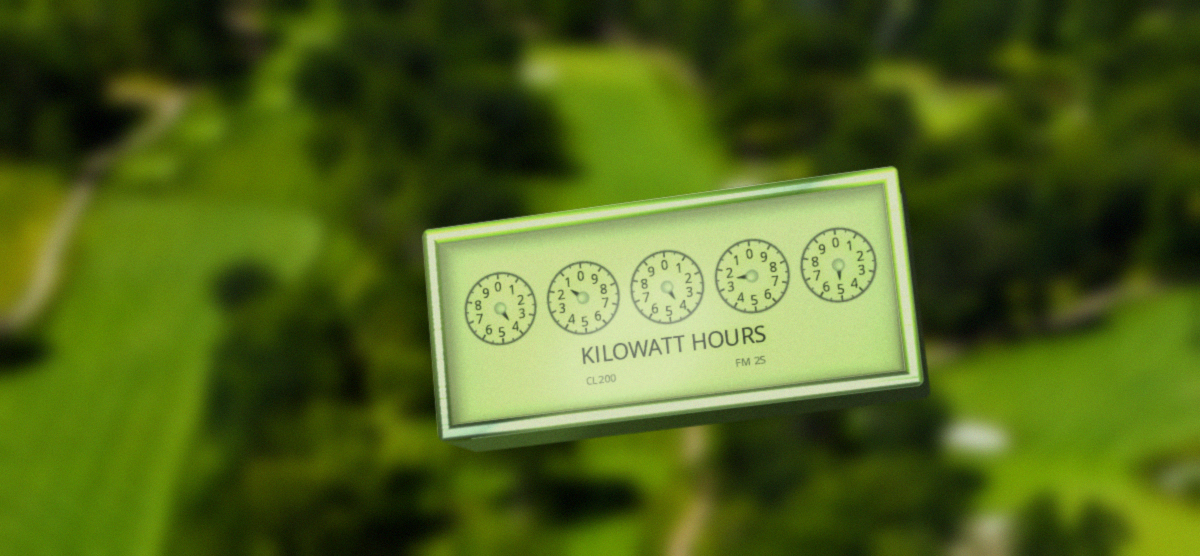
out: 41425 kWh
